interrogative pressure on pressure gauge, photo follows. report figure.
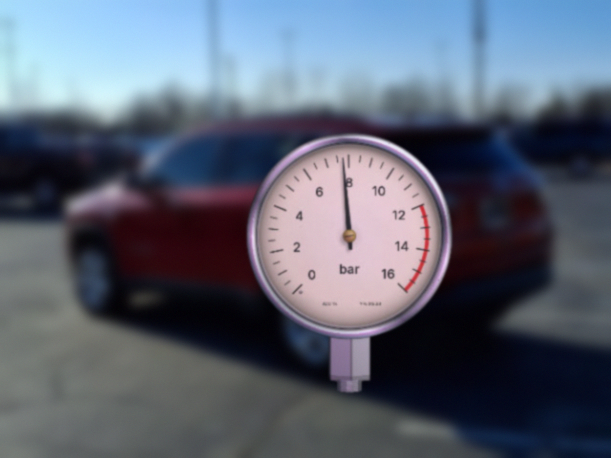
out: 7.75 bar
